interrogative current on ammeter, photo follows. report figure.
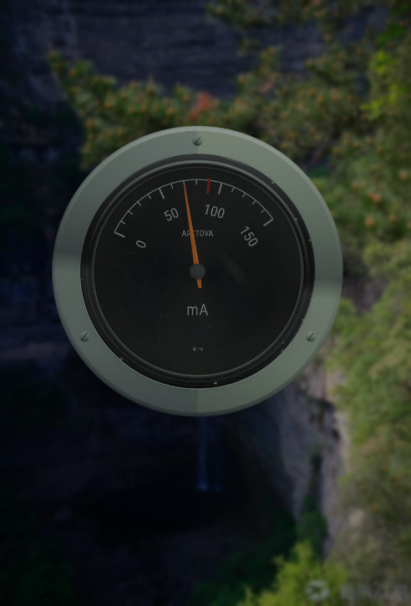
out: 70 mA
